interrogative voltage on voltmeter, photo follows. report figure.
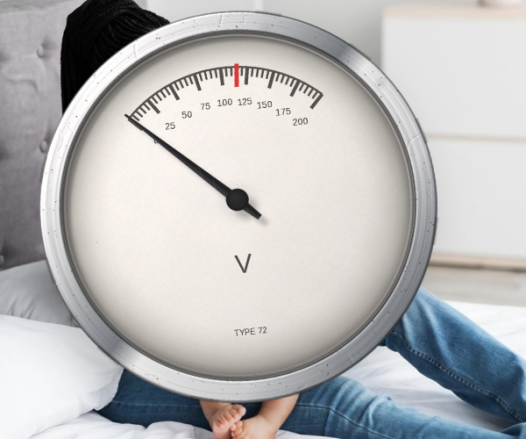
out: 0 V
